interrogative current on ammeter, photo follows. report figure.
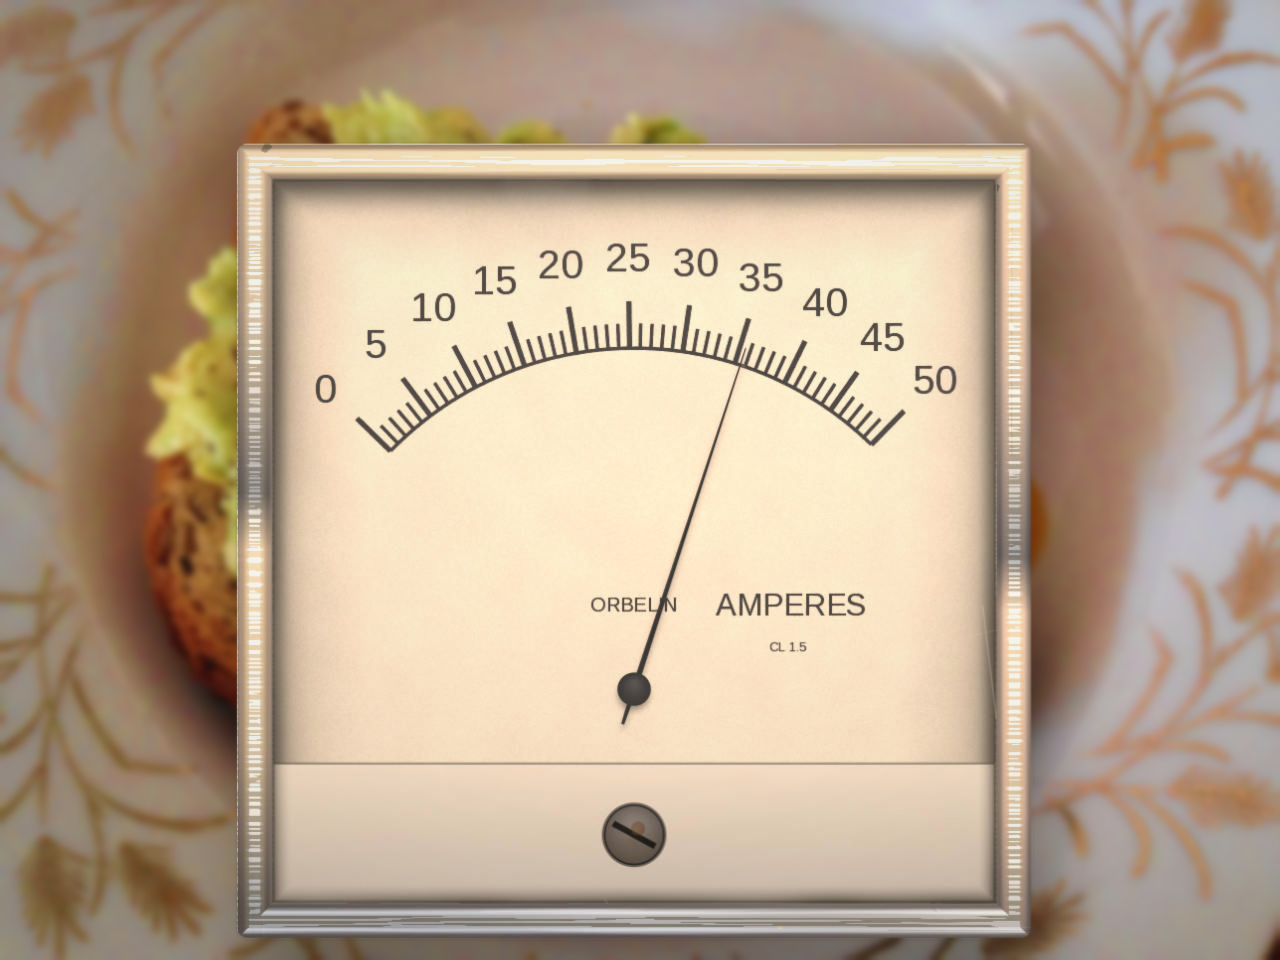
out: 35.5 A
